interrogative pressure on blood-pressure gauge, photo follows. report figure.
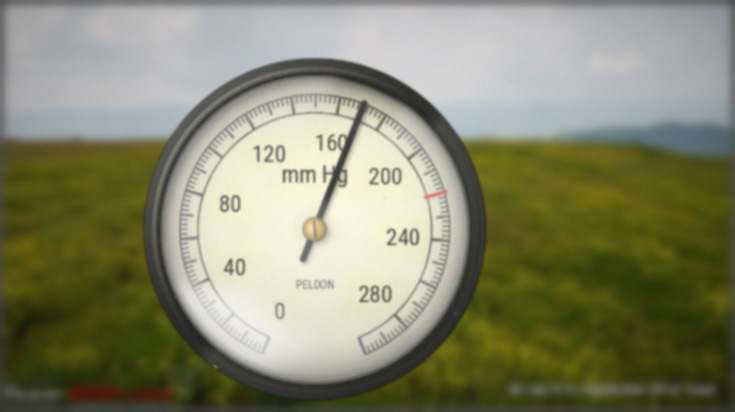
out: 170 mmHg
